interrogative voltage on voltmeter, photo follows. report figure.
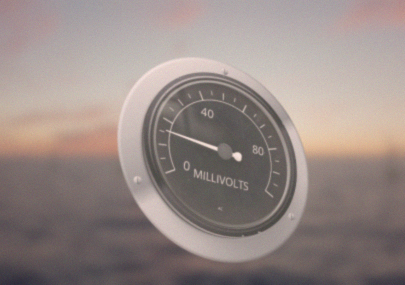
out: 15 mV
